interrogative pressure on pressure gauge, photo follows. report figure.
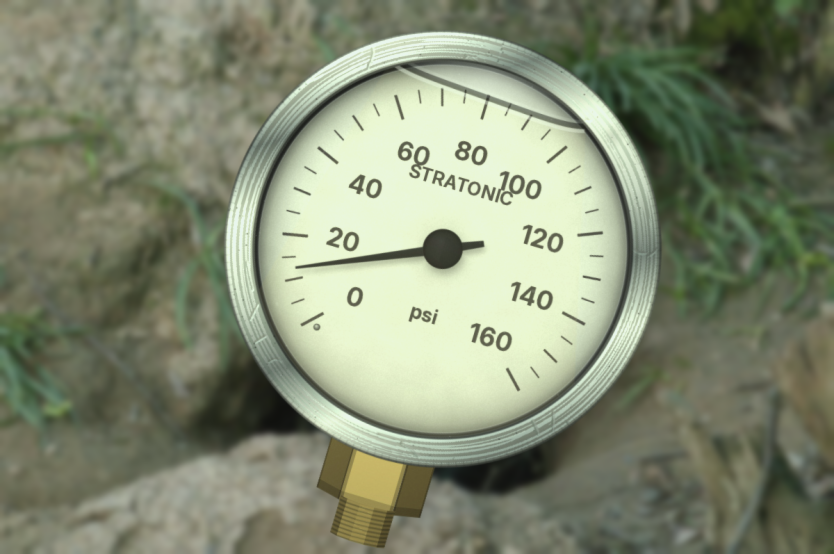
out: 12.5 psi
